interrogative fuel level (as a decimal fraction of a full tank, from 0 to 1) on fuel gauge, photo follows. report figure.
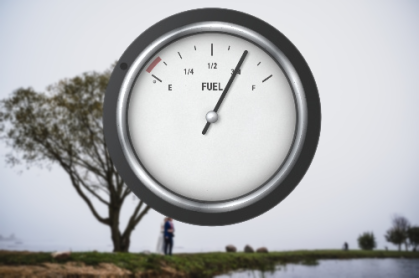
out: 0.75
